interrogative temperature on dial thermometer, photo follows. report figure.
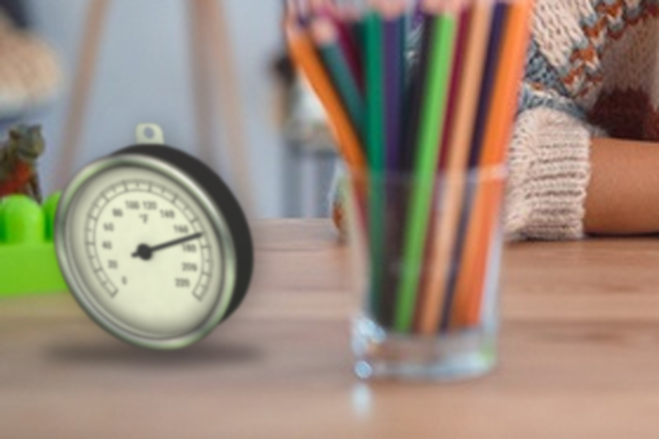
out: 170 °F
